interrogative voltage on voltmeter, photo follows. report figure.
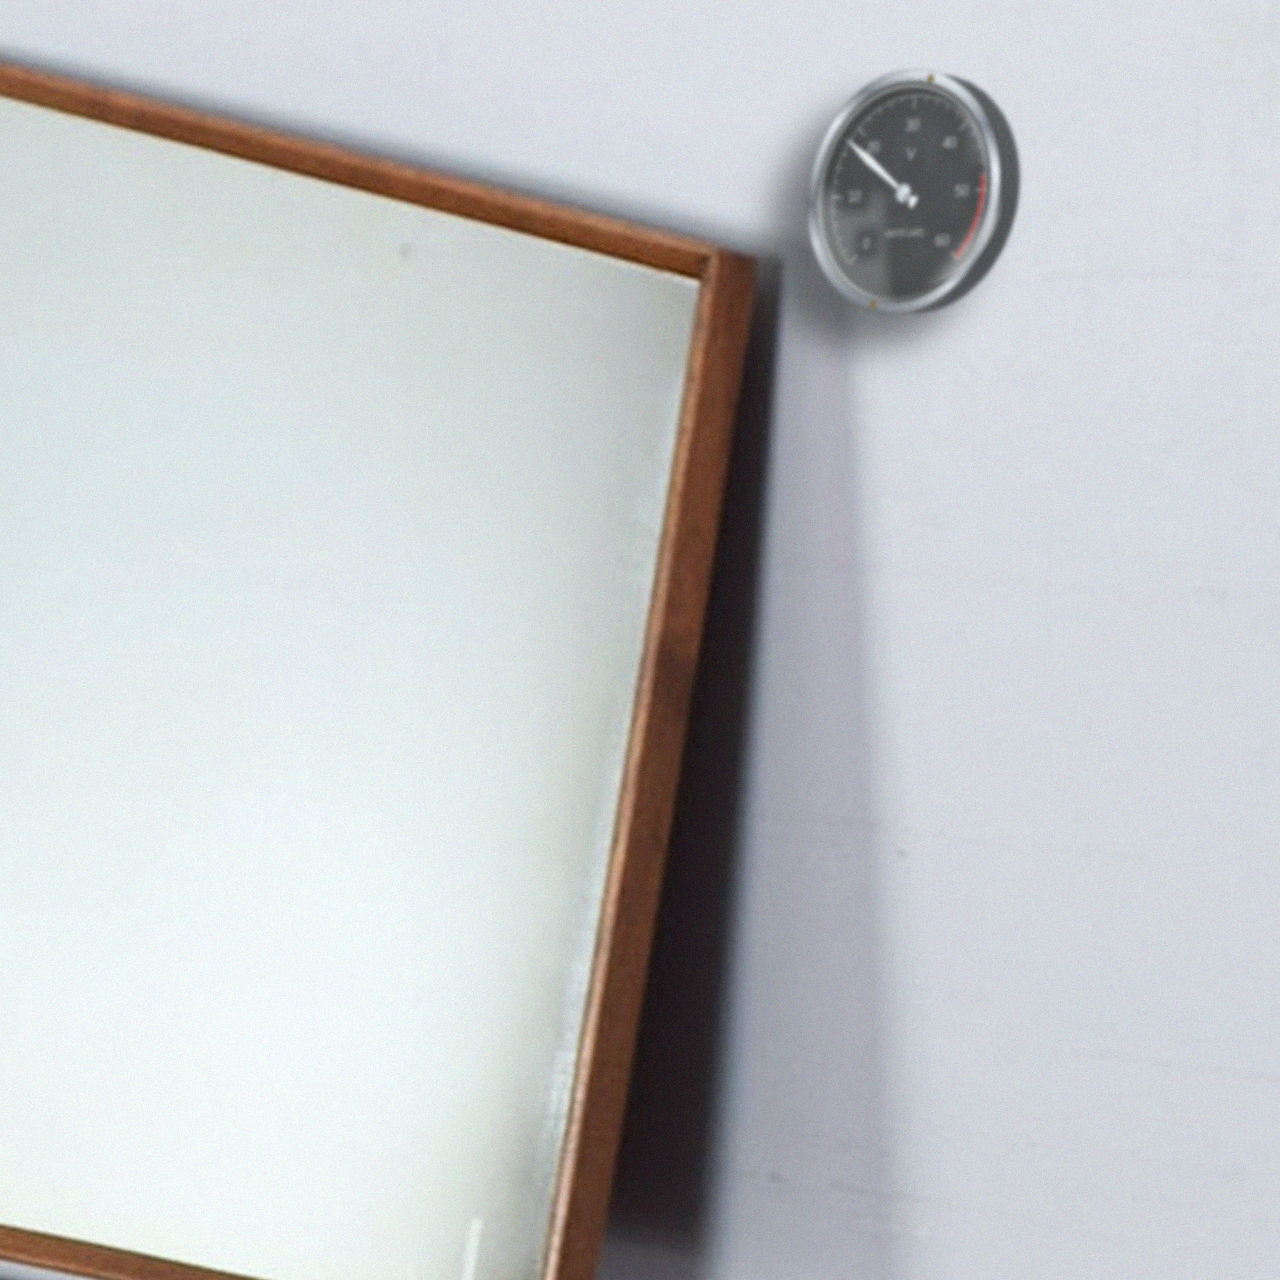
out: 18 V
